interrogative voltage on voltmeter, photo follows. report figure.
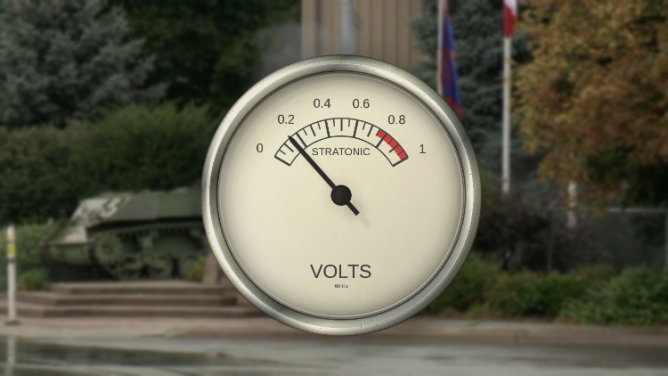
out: 0.15 V
